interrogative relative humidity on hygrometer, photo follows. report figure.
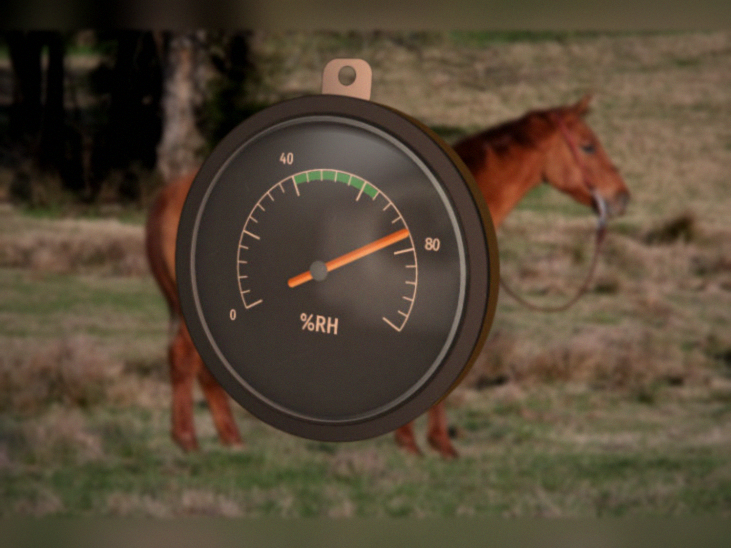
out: 76 %
